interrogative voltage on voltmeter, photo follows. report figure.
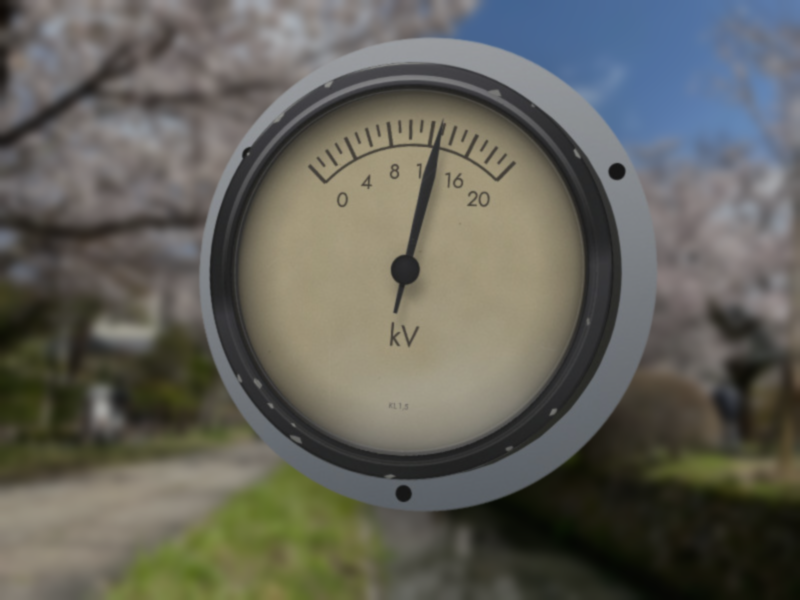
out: 13 kV
